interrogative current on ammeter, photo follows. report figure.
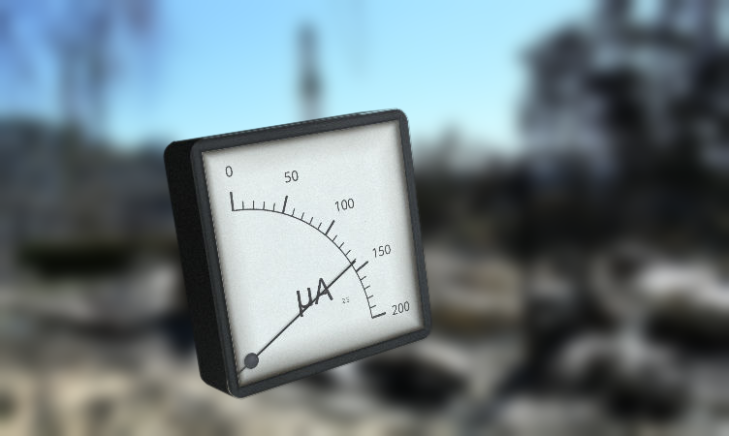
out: 140 µA
